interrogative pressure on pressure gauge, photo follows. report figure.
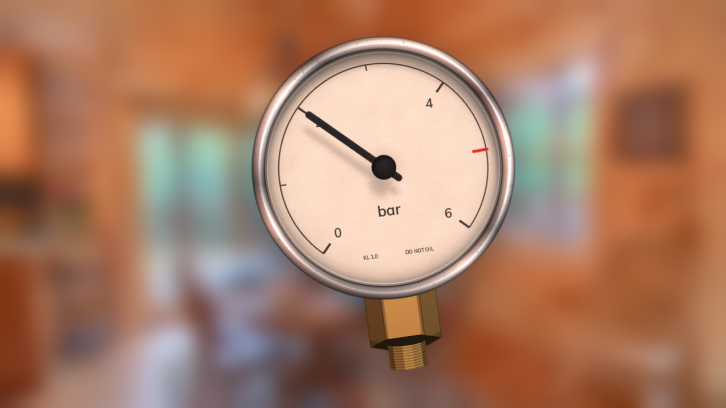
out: 2 bar
